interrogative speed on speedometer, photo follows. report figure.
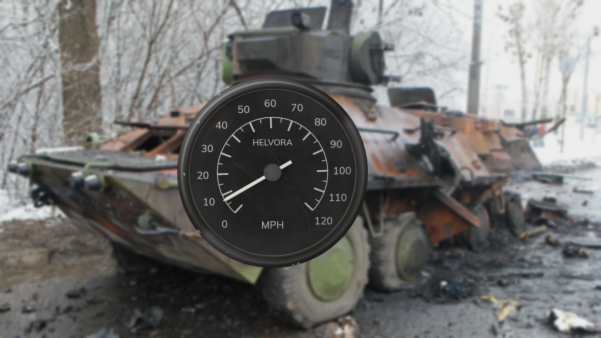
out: 7.5 mph
